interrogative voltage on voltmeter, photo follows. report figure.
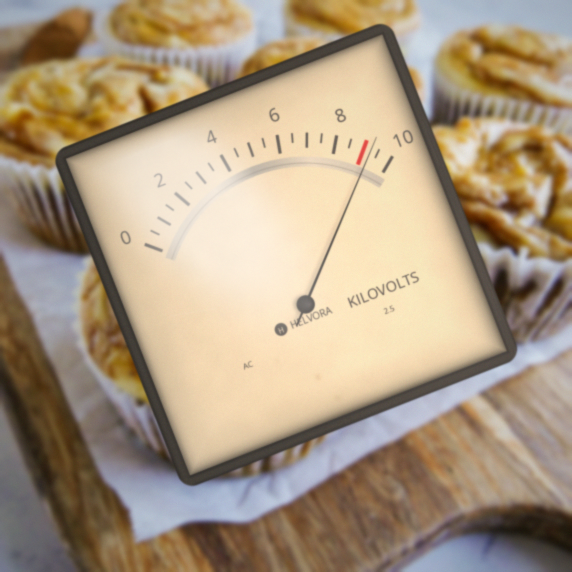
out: 9.25 kV
